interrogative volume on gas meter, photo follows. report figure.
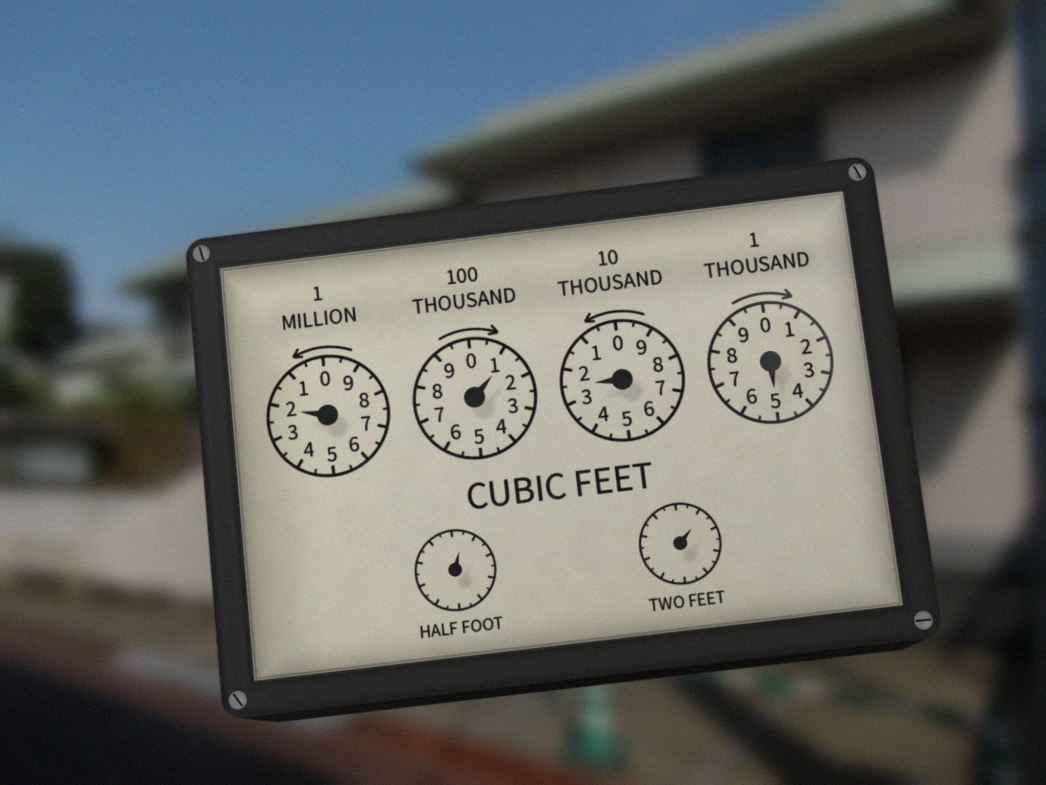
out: 212500 ft³
